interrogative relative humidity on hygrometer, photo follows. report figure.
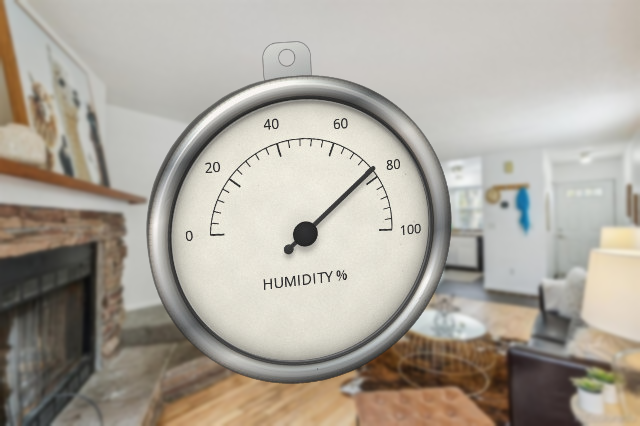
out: 76 %
